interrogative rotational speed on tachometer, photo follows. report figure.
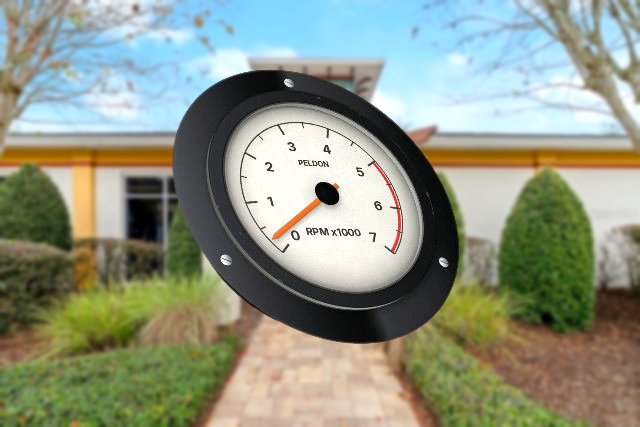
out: 250 rpm
